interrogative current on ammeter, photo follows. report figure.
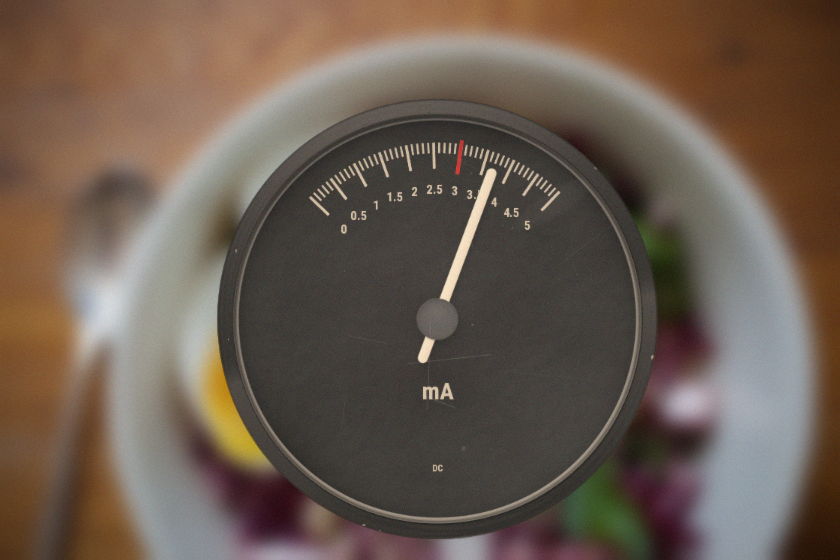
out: 3.7 mA
